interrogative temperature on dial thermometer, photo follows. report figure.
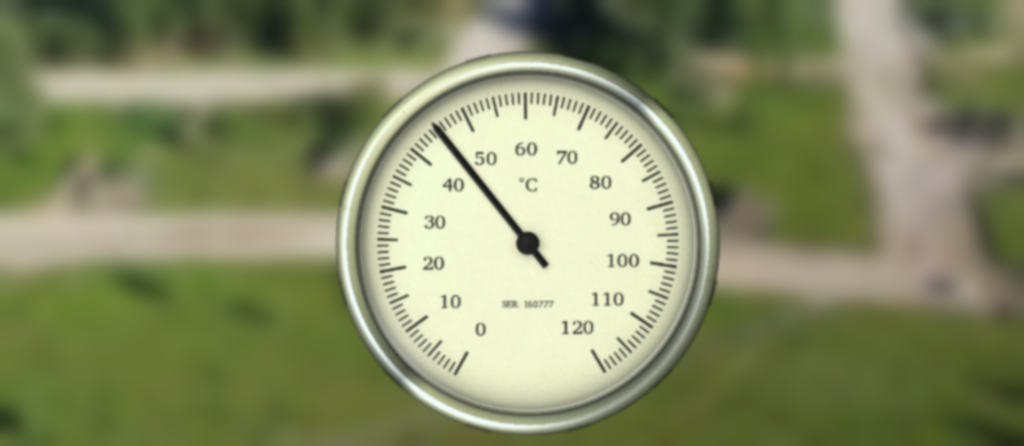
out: 45 °C
